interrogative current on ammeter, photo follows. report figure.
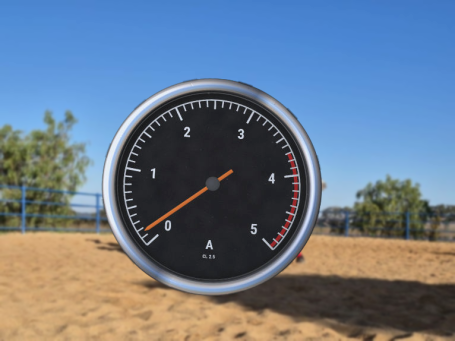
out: 0.15 A
